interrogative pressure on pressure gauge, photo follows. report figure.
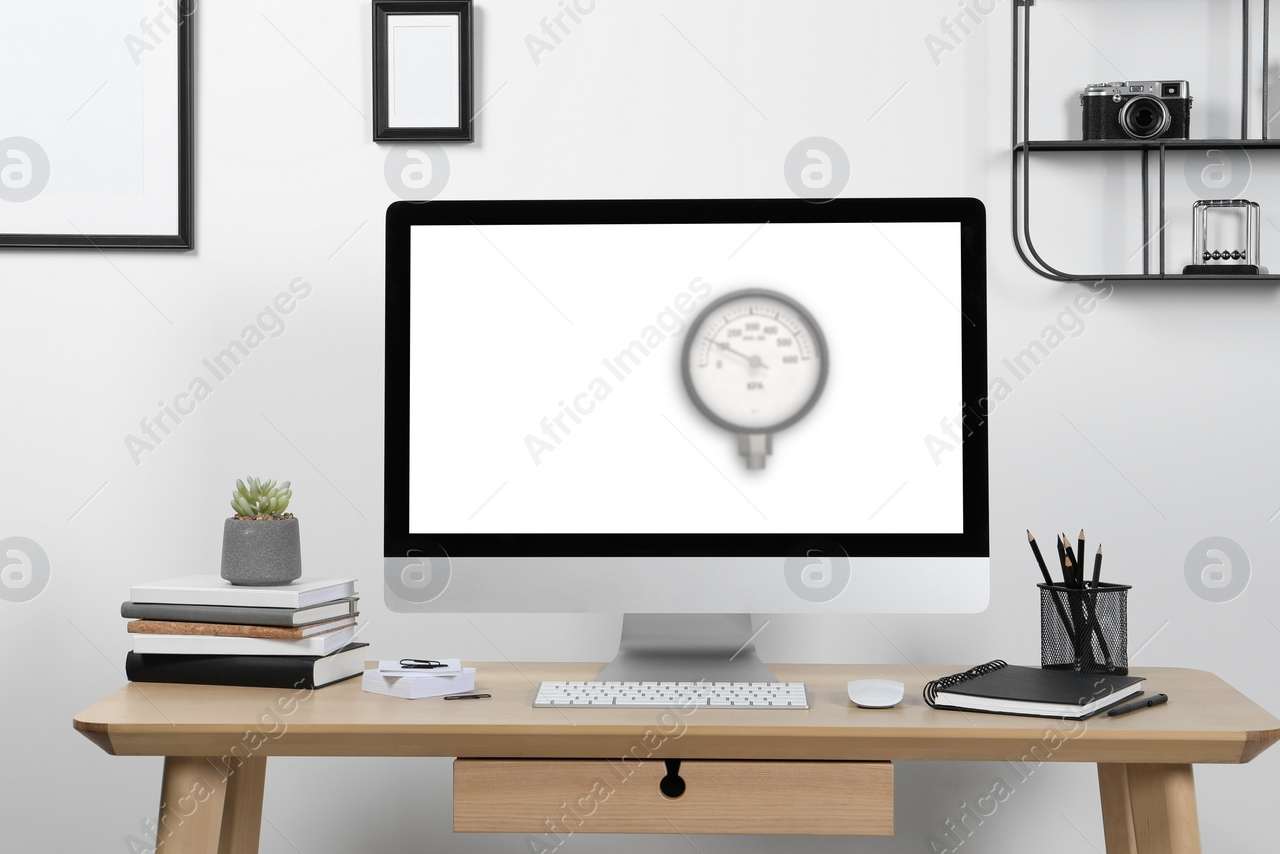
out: 100 kPa
